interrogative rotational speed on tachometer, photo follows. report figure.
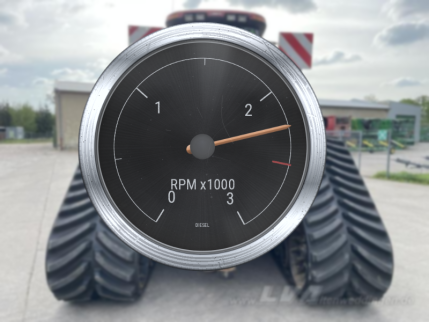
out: 2250 rpm
